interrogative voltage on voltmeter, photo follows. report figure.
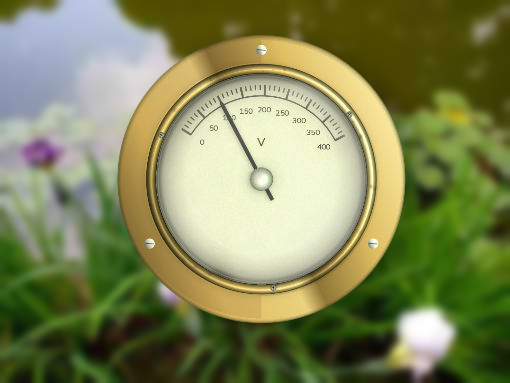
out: 100 V
